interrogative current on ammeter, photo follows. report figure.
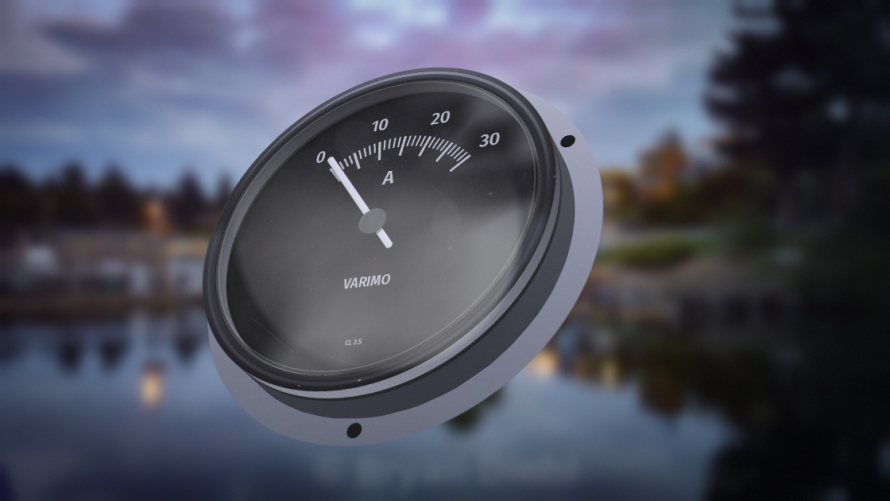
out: 1 A
